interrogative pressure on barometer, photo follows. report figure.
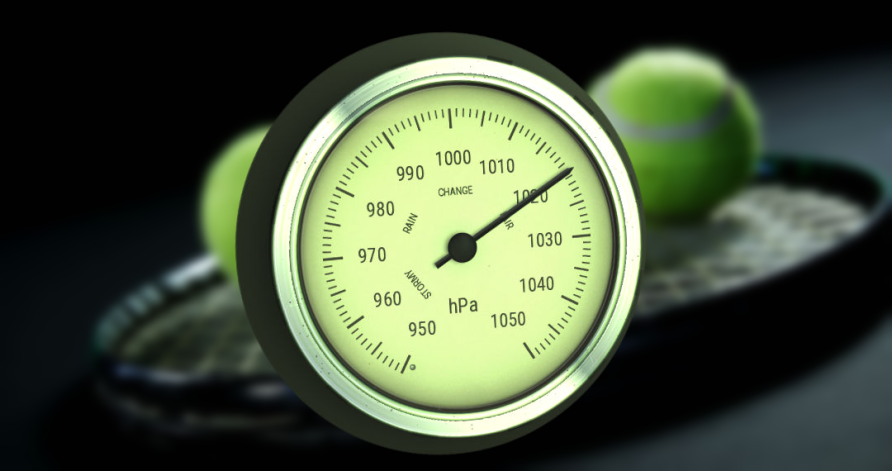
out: 1020 hPa
